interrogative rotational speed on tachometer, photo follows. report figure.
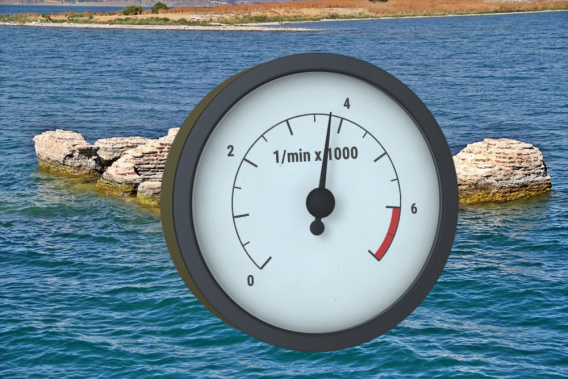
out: 3750 rpm
